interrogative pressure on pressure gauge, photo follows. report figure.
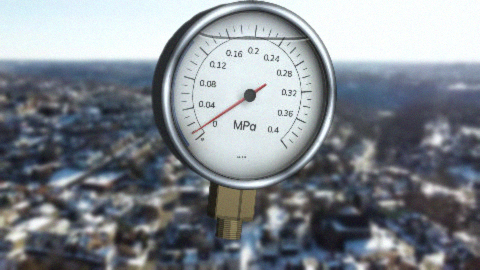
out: 0.01 MPa
